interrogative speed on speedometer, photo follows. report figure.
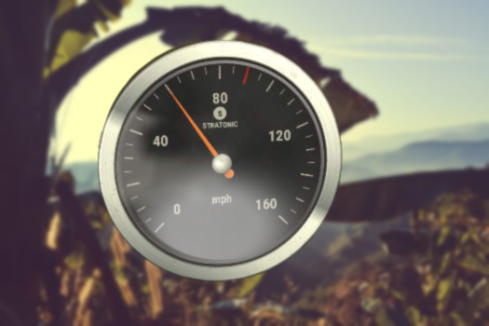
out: 60 mph
